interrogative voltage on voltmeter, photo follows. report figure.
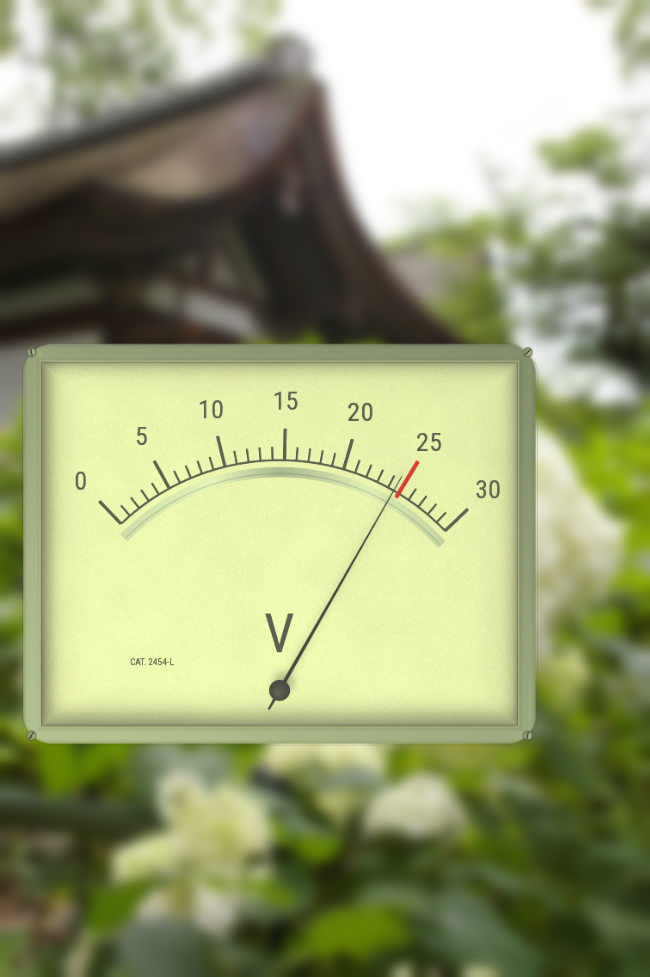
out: 24.5 V
